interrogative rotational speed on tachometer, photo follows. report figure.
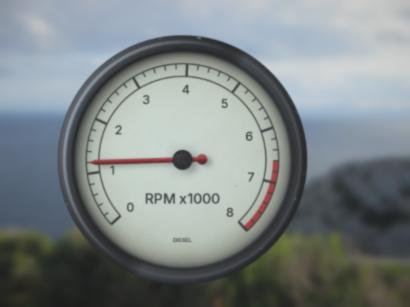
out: 1200 rpm
